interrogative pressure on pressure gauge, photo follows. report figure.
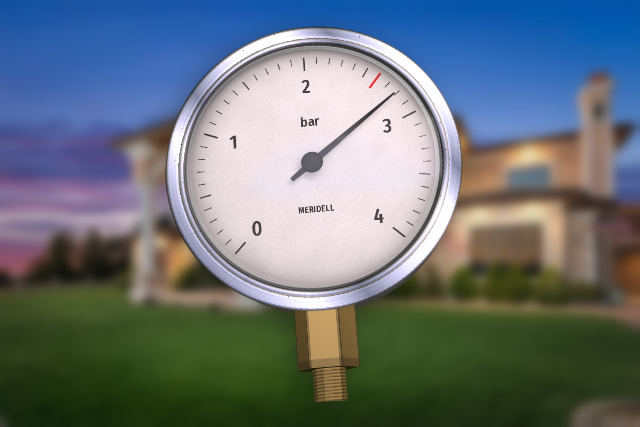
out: 2.8 bar
